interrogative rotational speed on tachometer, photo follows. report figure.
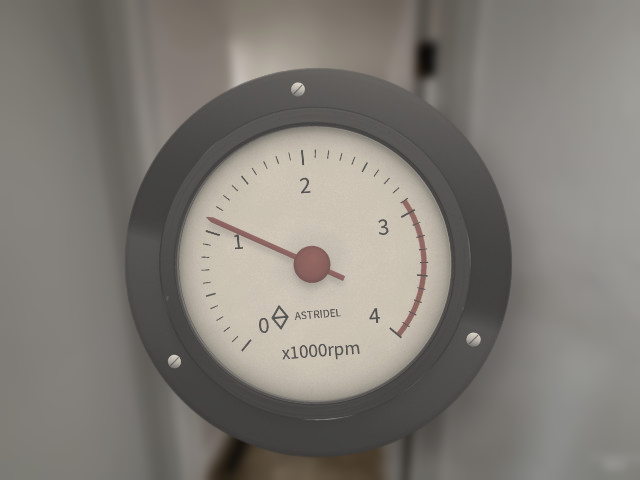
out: 1100 rpm
